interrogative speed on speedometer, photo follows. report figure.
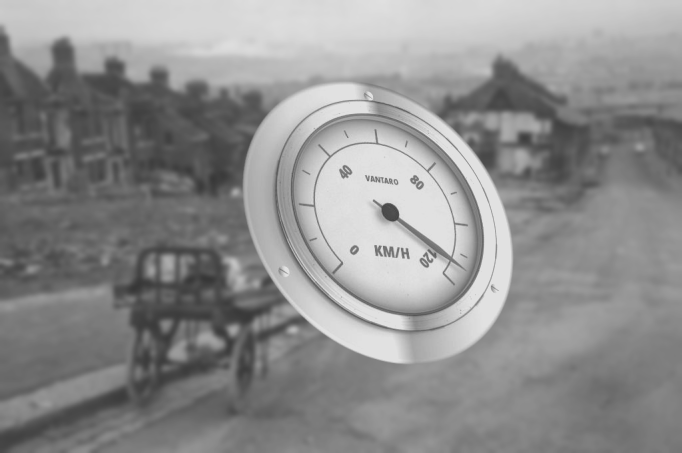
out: 115 km/h
